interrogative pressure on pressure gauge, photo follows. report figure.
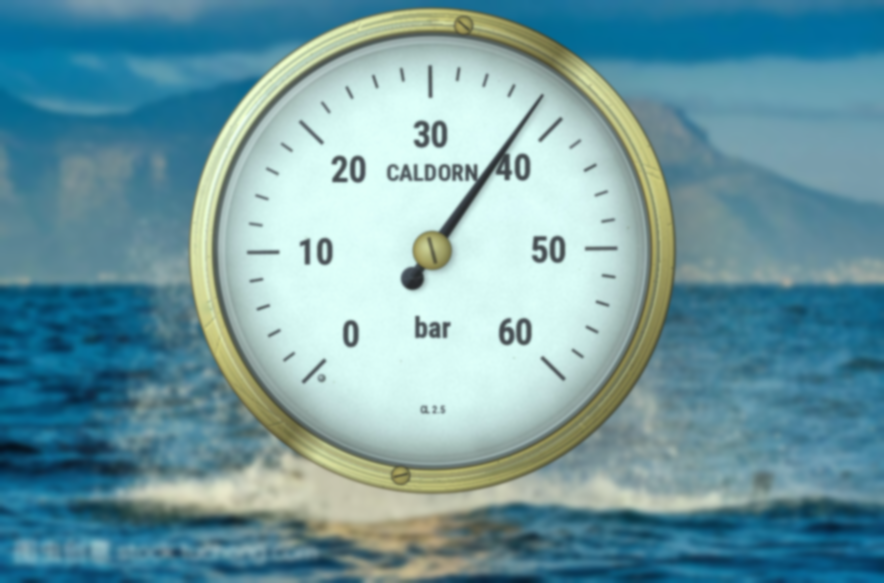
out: 38 bar
